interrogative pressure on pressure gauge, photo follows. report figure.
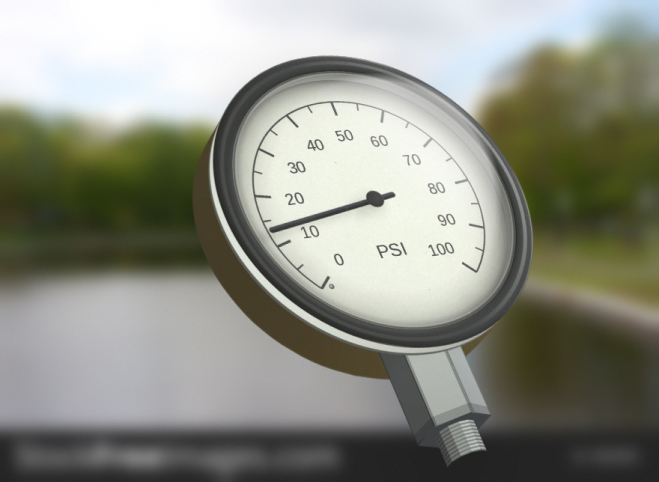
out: 12.5 psi
